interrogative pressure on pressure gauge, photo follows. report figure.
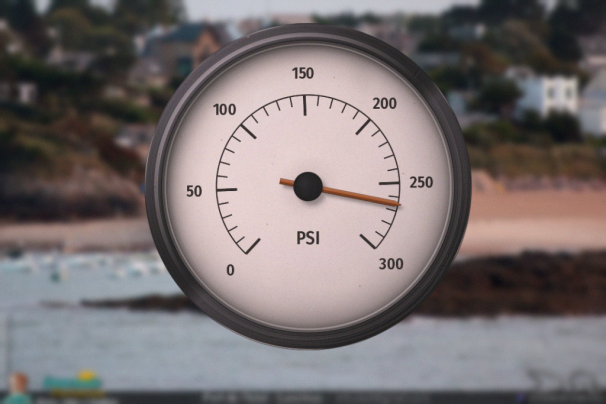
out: 265 psi
